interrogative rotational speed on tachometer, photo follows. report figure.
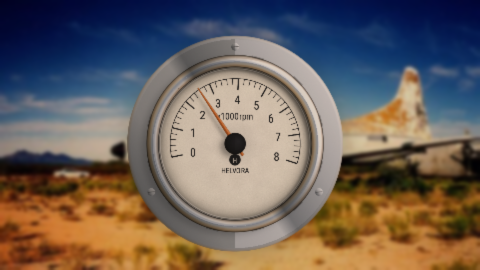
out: 2600 rpm
